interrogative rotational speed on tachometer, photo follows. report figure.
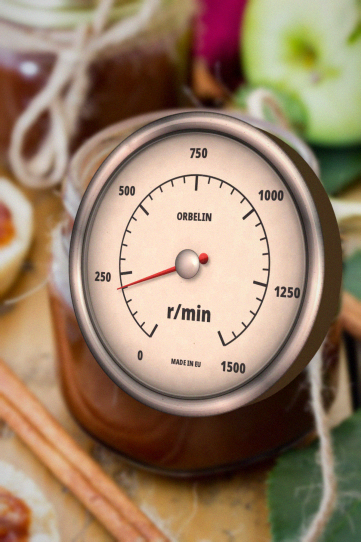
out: 200 rpm
